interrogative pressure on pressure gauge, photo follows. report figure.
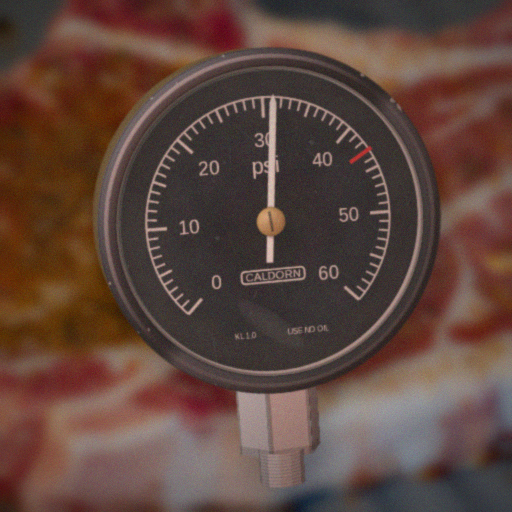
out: 31 psi
